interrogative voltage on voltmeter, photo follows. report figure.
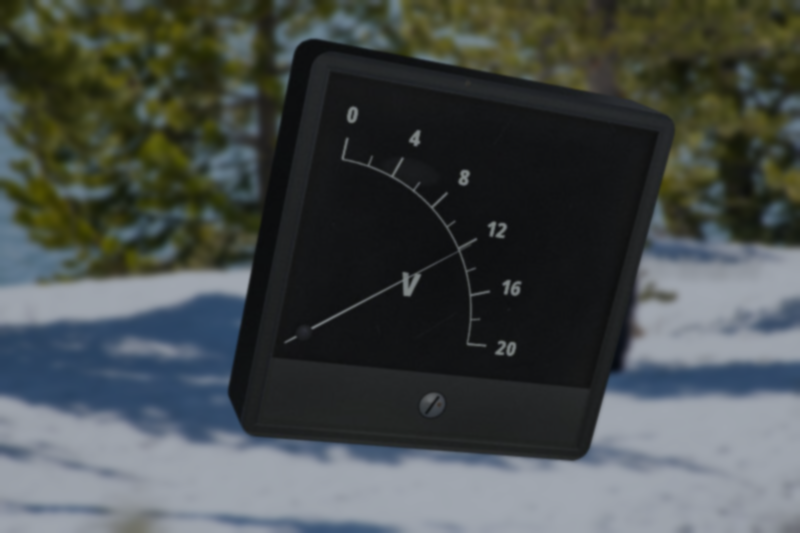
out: 12 V
